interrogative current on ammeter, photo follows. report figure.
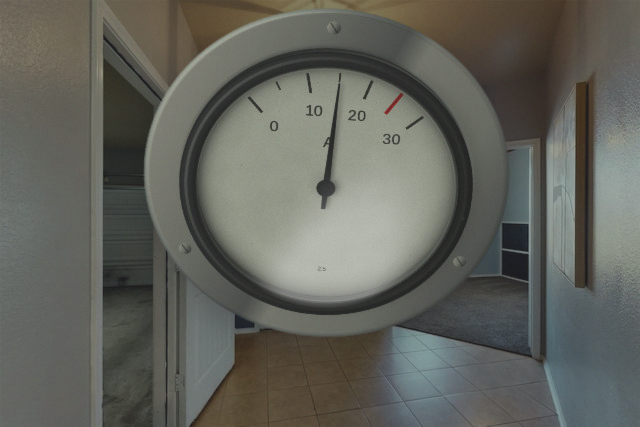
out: 15 A
